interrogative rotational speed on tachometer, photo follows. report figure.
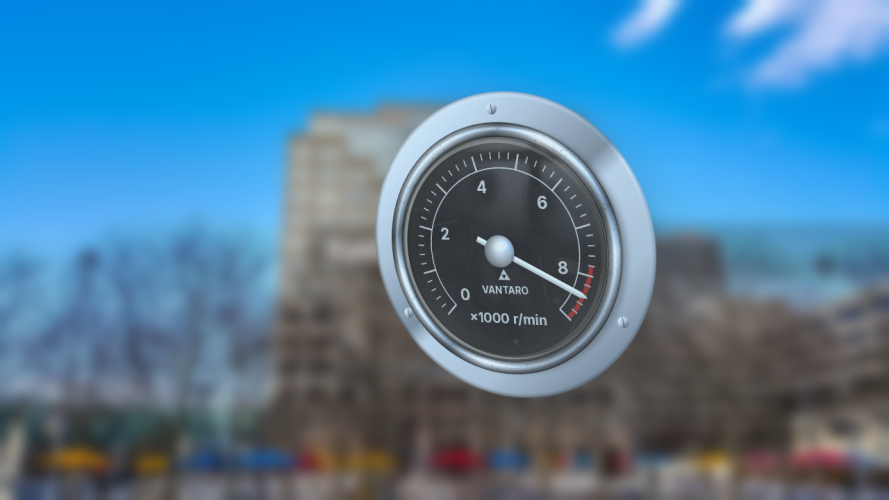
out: 8400 rpm
